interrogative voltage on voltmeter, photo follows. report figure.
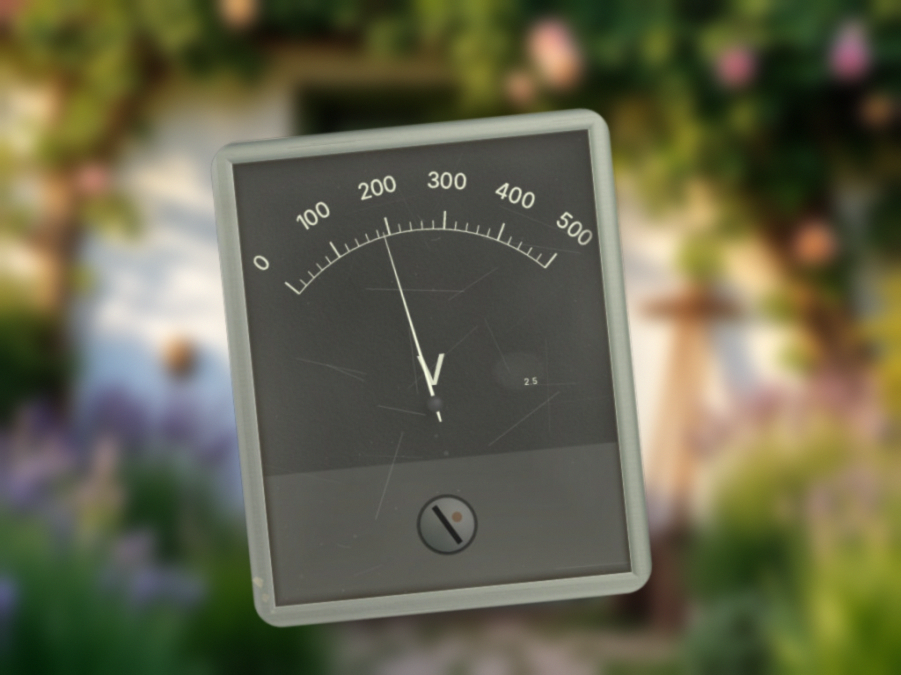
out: 190 V
